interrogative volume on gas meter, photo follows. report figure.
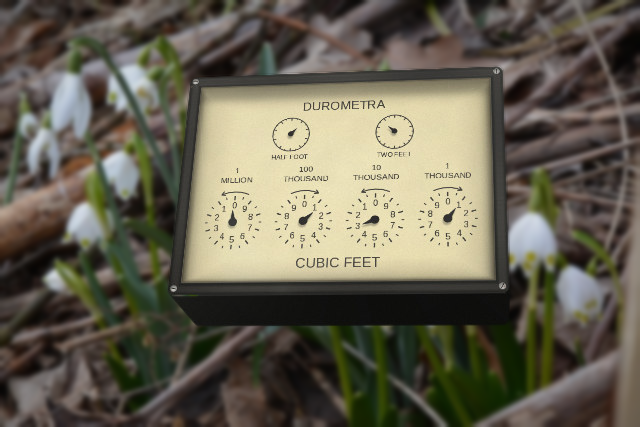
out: 13100 ft³
